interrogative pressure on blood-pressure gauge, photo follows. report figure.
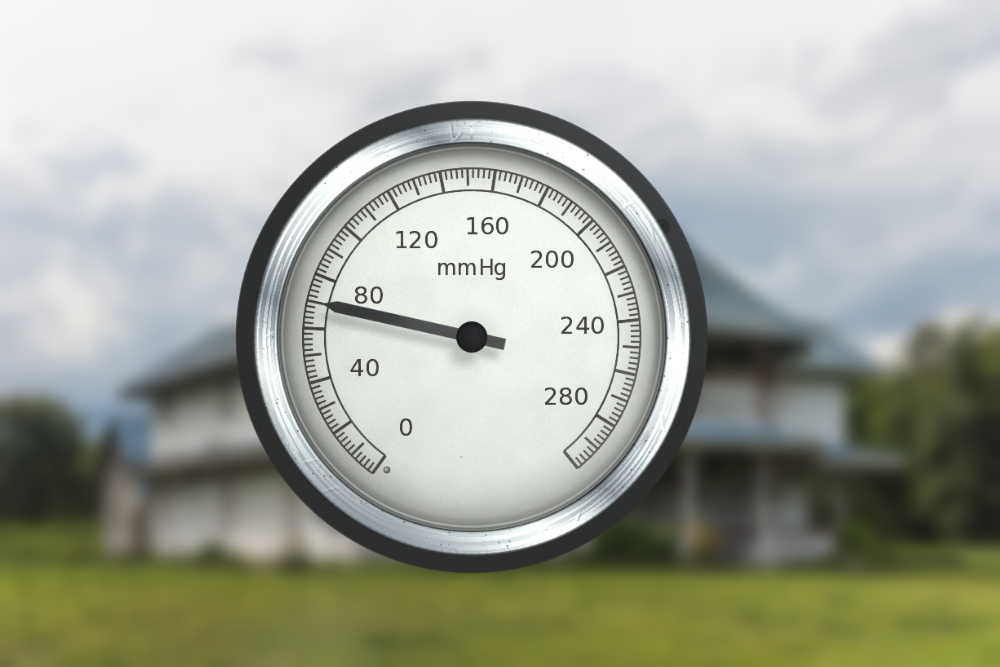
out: 70 mmHg
